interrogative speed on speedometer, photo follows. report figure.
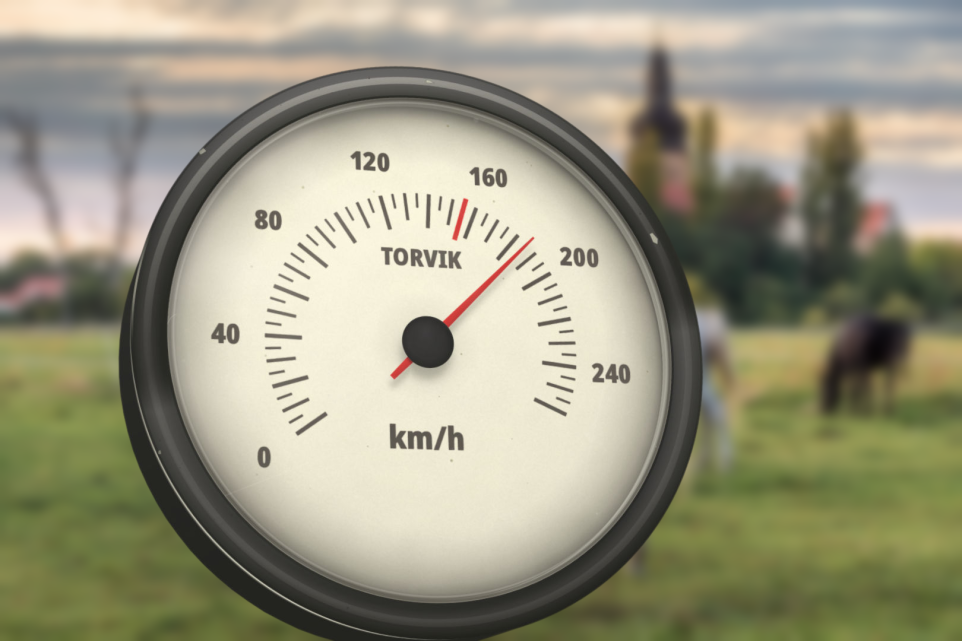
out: 185 km/h
